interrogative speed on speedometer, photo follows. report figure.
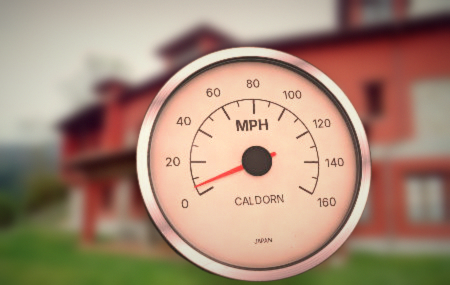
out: 5 mph
